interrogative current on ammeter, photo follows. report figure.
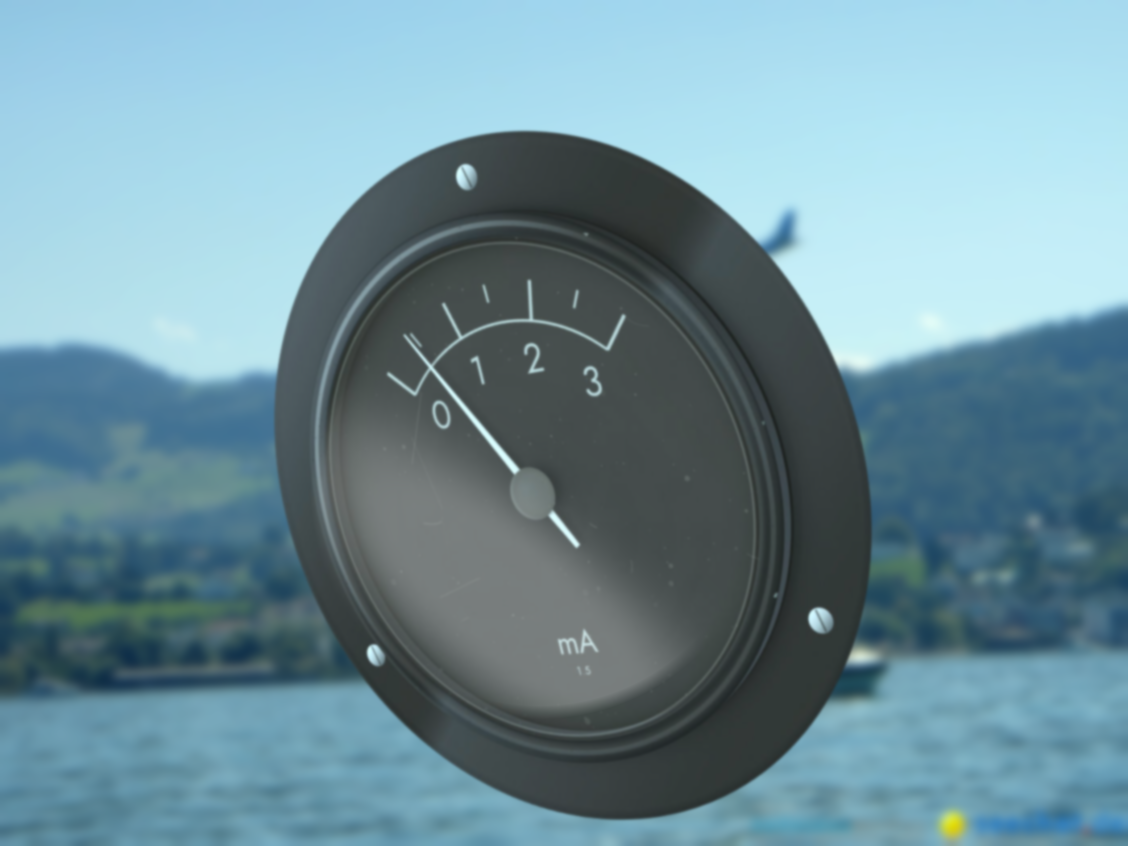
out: 0.5 mA
